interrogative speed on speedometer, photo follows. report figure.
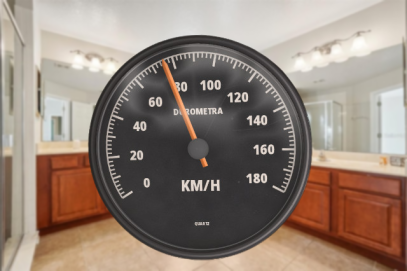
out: 76 km/h
